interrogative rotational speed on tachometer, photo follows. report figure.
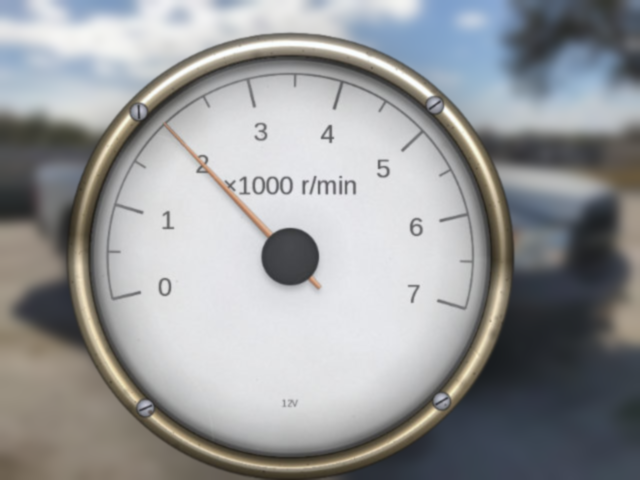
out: 2000 rpm
